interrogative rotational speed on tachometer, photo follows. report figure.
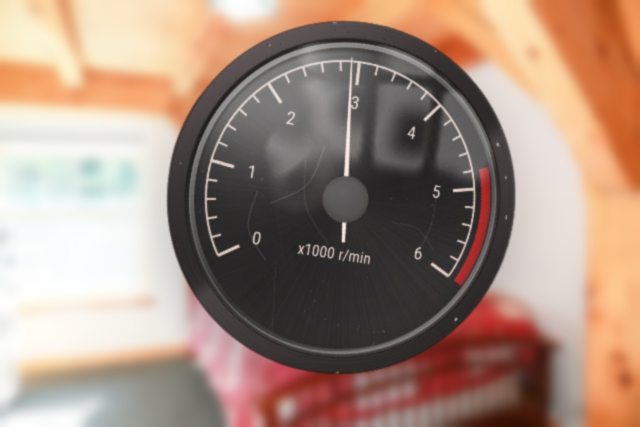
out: 2900 rpm
